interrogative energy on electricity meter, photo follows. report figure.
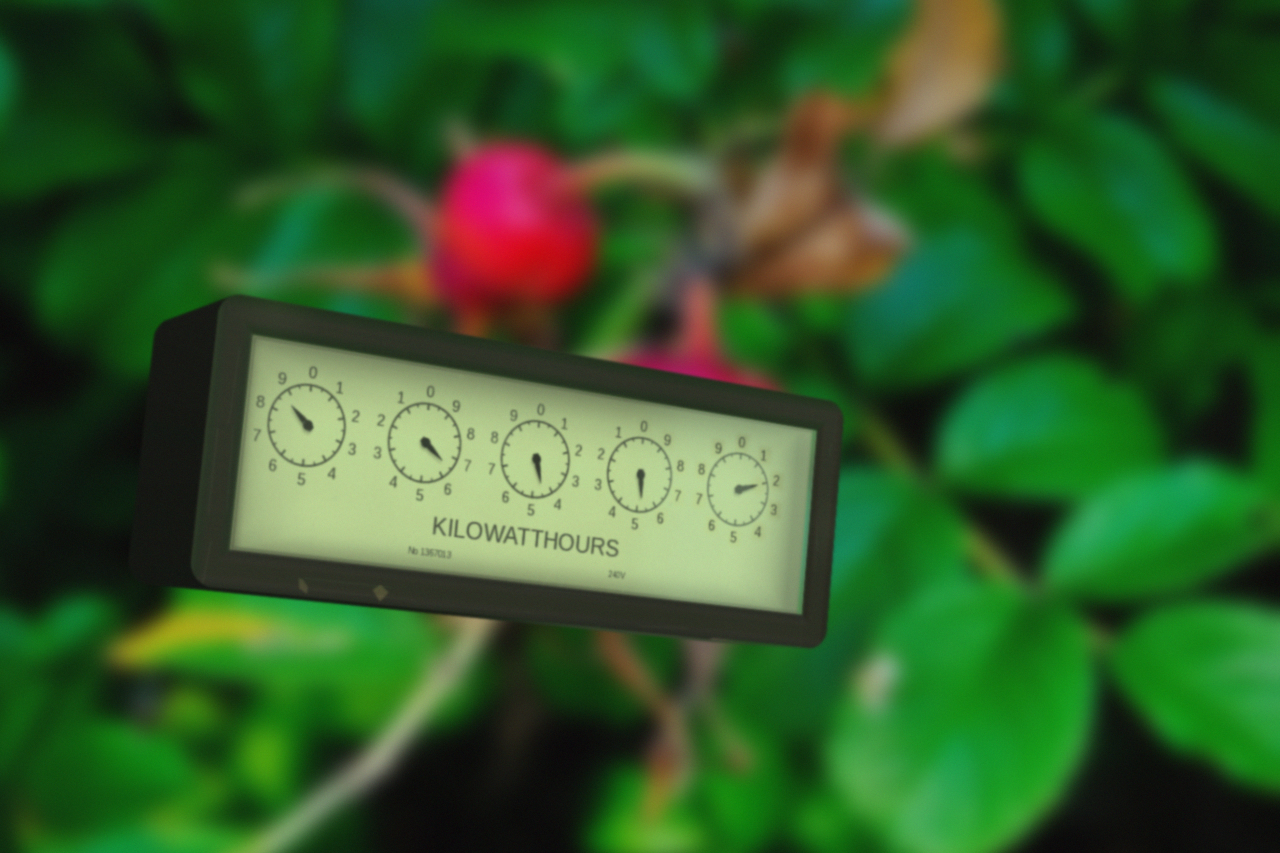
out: 86452 kWh
